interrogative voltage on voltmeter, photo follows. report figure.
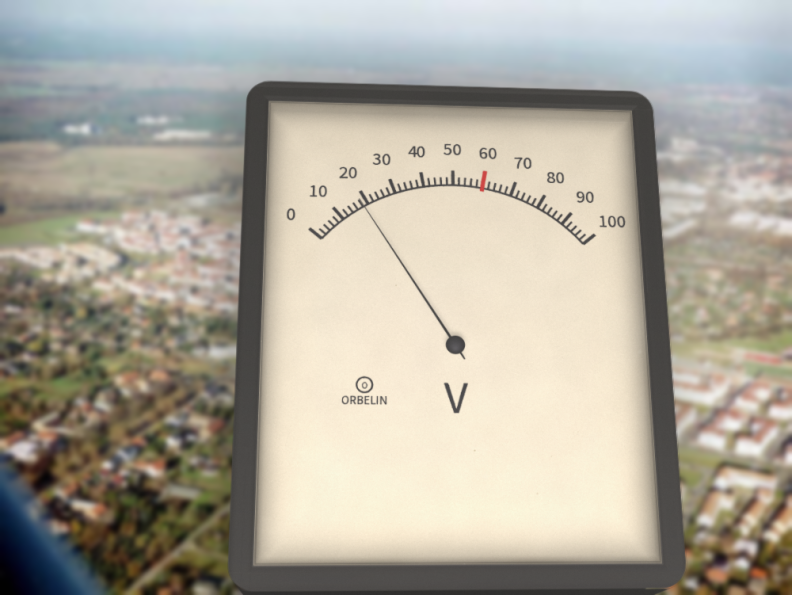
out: 18 V
